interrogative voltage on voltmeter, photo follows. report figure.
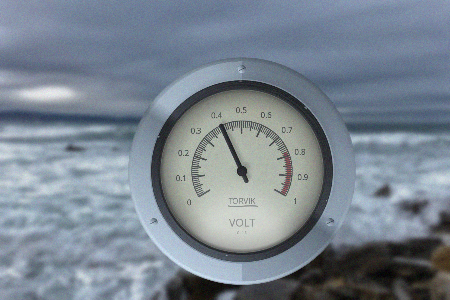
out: 0.4 V
